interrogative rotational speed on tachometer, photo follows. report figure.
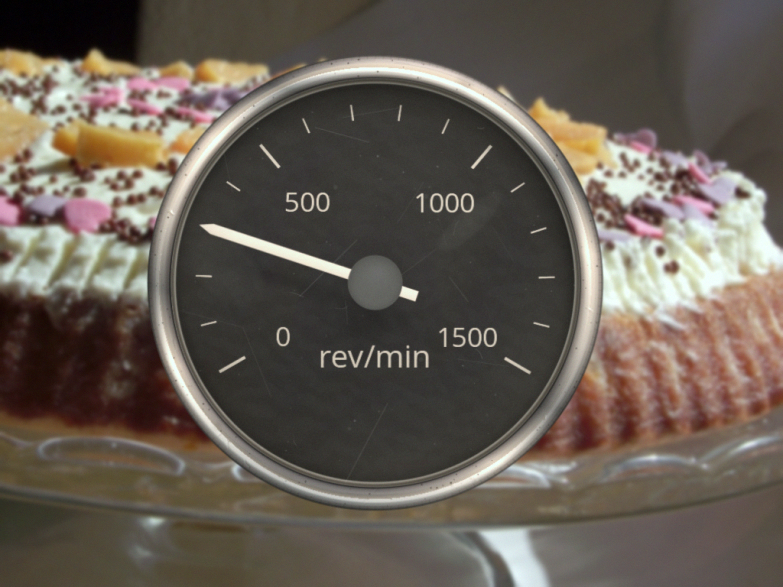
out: 300 rpm
